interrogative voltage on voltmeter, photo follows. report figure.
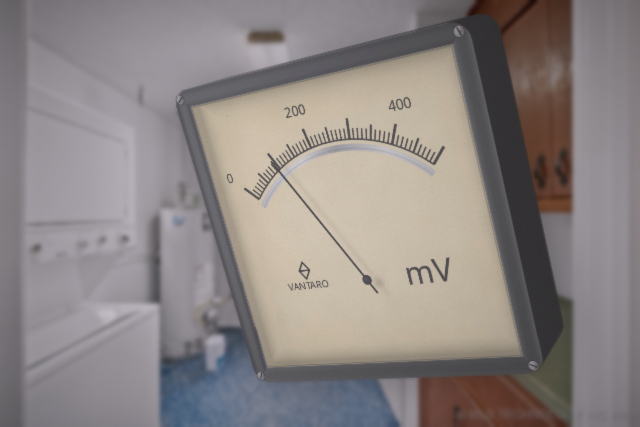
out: 100 mV
